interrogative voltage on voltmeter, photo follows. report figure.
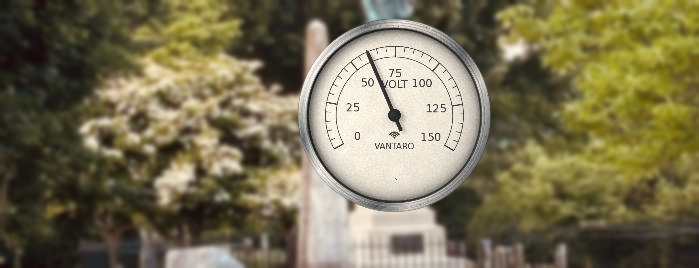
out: 60 V
